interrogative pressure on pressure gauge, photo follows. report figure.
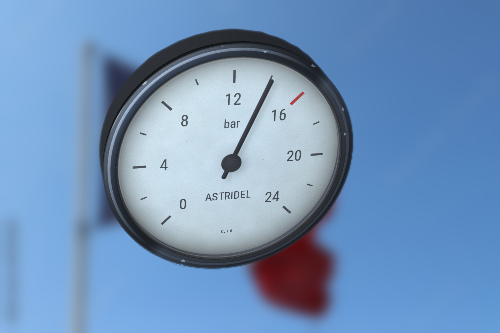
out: 14 bar
